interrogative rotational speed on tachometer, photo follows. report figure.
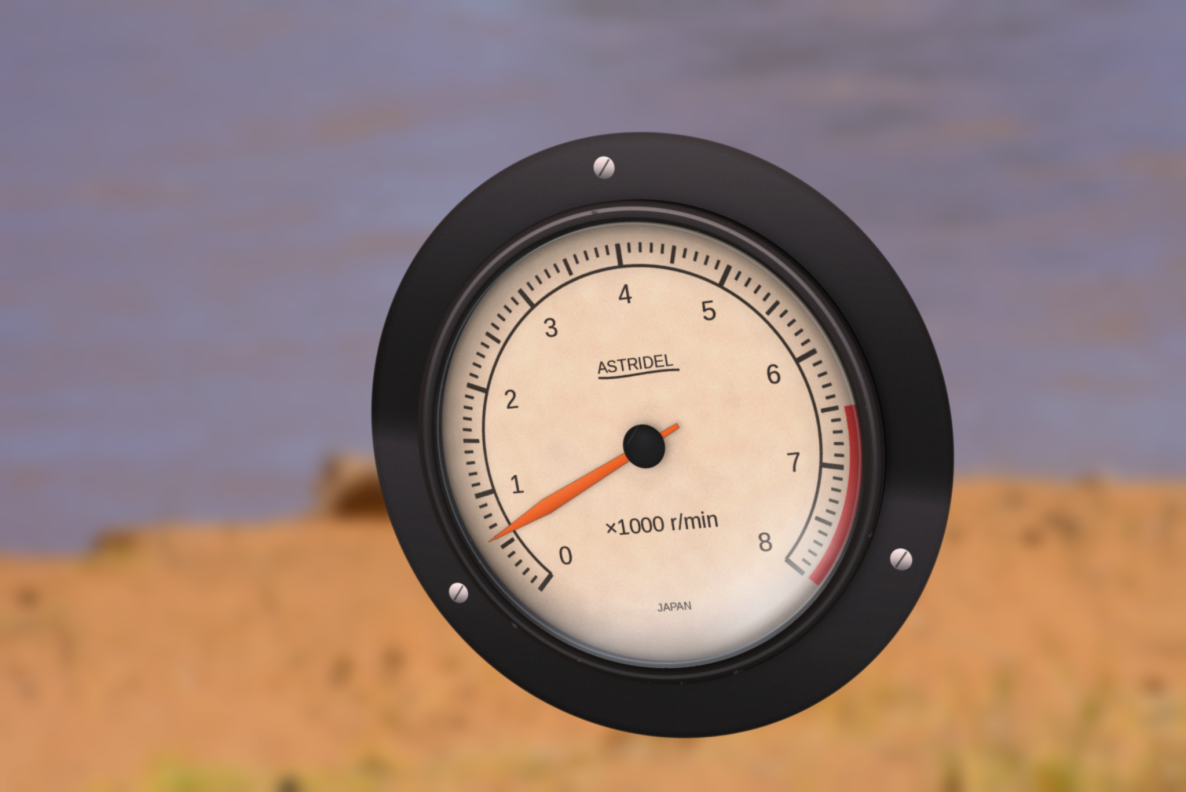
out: 600 rpm
